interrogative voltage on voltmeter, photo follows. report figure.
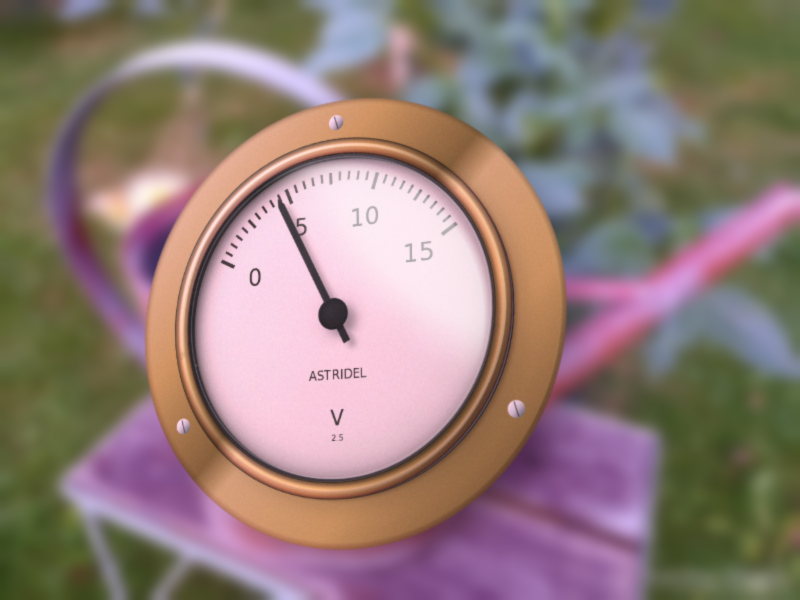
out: 4.5 V
